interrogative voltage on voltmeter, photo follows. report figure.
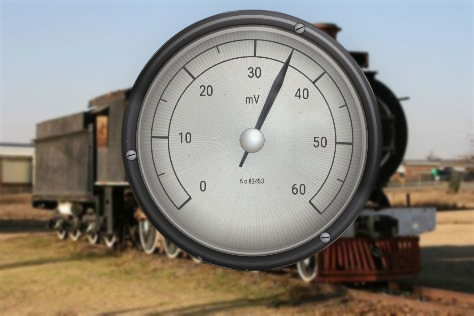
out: 35 mV
